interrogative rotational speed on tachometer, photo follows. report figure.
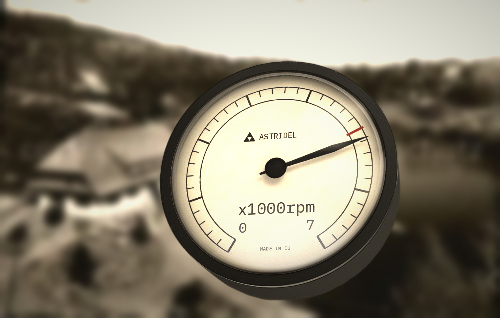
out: 5200 rpm
